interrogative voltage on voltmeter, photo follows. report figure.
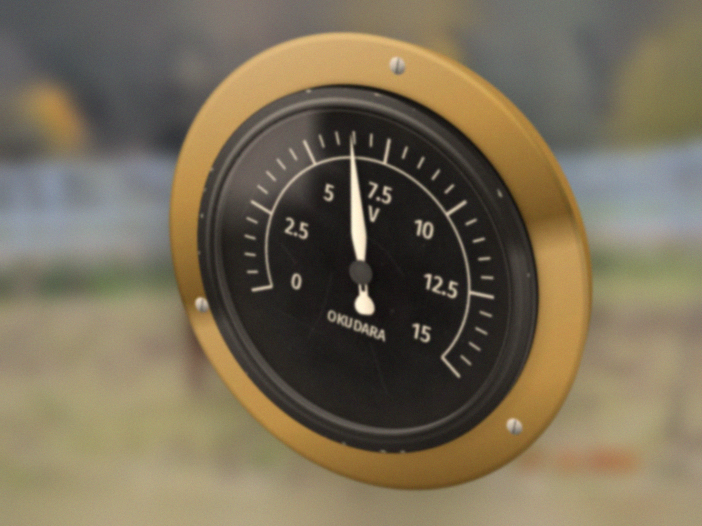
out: 6.5 V
